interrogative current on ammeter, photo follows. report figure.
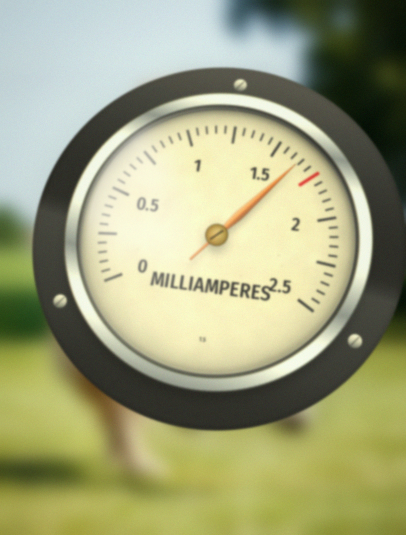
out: 1.65 mA
